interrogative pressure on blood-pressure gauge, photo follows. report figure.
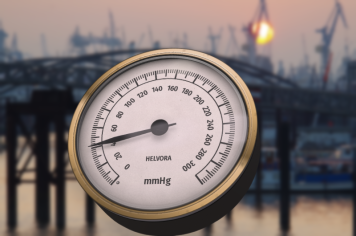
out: 40 mmHg
